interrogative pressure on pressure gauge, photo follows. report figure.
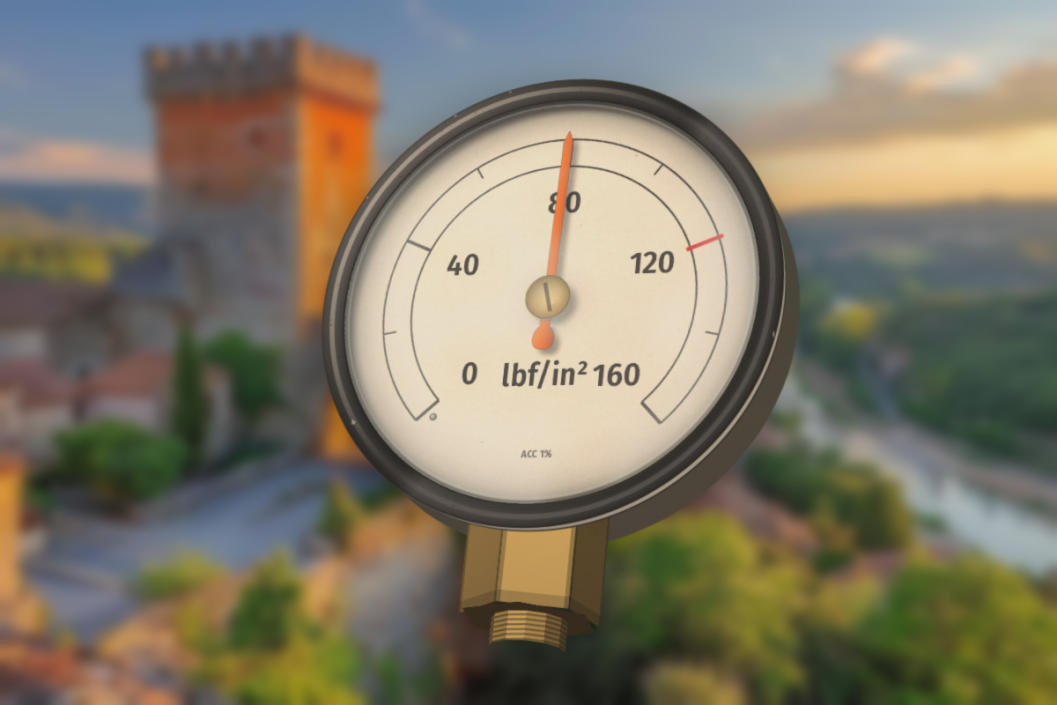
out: 80 psi
